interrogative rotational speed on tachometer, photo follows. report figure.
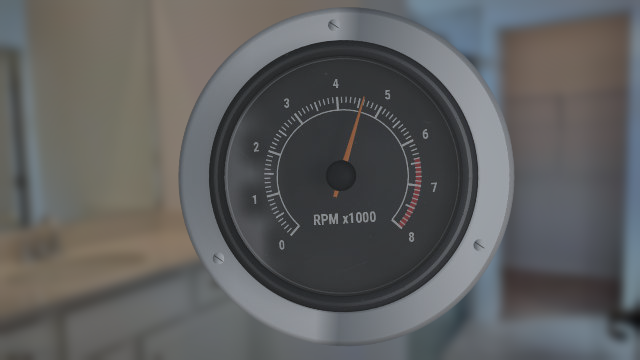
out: 4600 rpm
